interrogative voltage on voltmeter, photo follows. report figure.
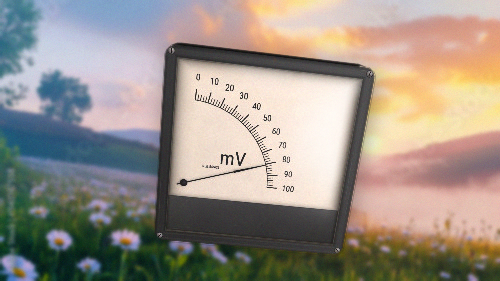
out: 80 mV
